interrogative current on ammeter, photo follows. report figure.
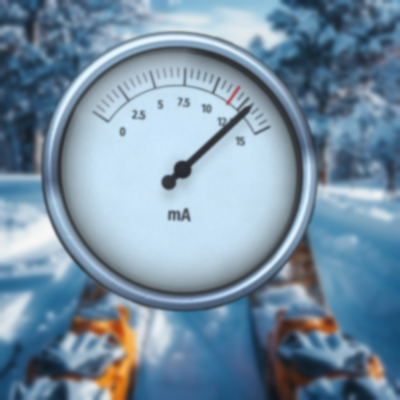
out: 13 mA
